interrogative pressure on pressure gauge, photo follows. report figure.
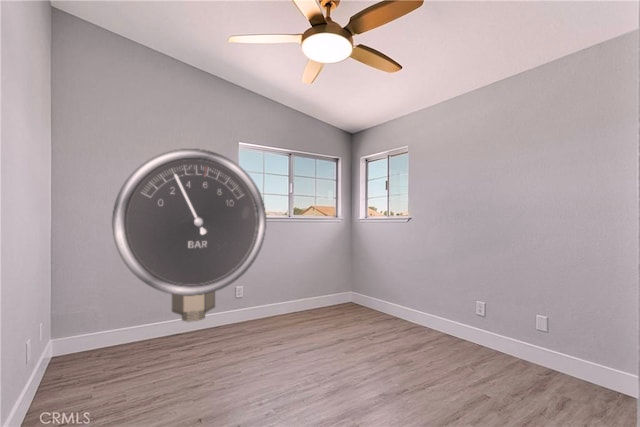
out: 3 bar
